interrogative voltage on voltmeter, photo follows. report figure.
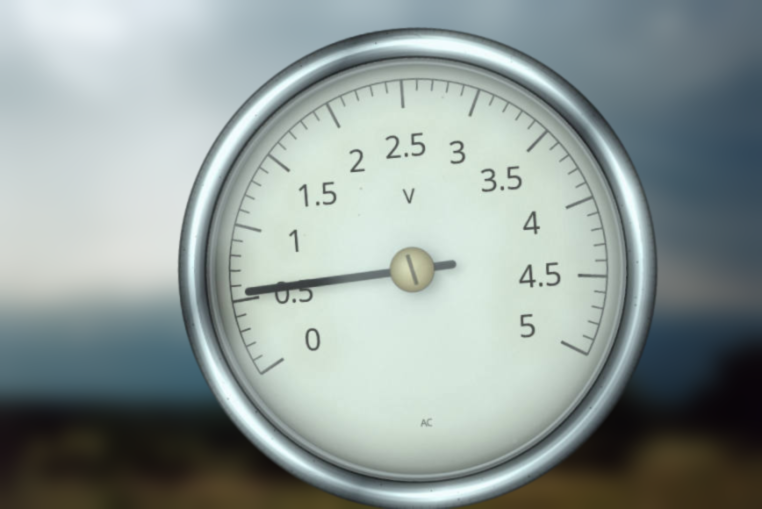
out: 0.55 V
